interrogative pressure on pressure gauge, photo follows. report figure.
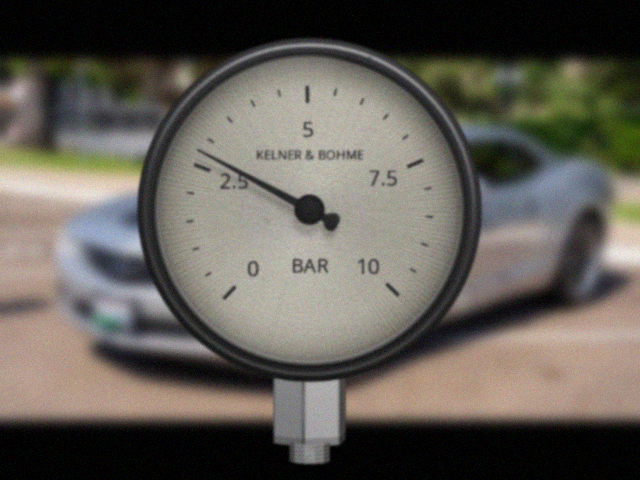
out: 2.75 bar
